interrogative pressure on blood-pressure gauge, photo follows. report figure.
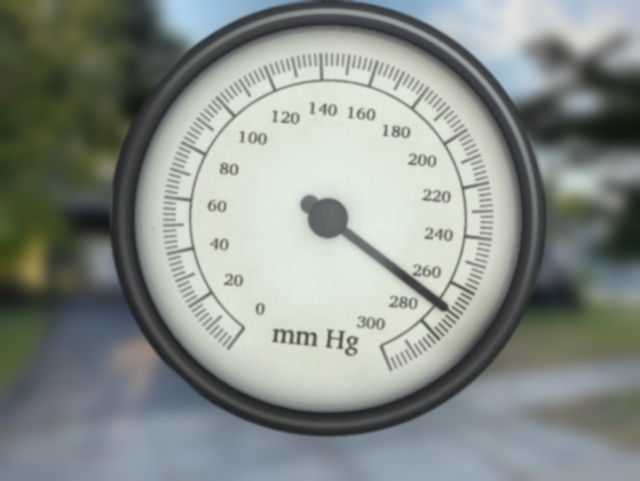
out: 270 mmHg
